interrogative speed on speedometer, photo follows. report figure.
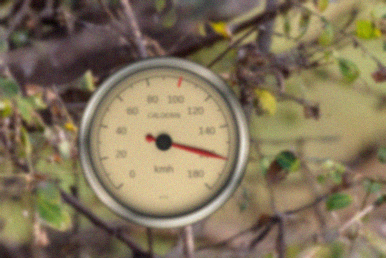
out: 160 km/h
